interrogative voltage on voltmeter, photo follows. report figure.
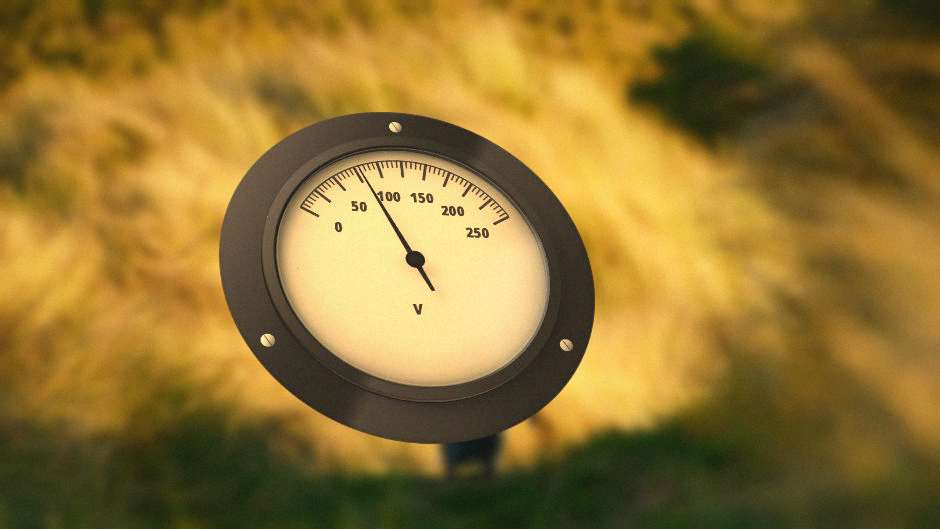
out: 75 V
